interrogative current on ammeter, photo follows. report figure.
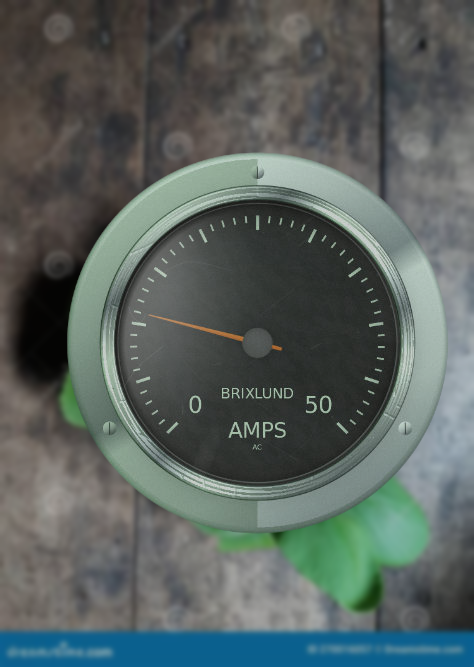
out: 11 A
